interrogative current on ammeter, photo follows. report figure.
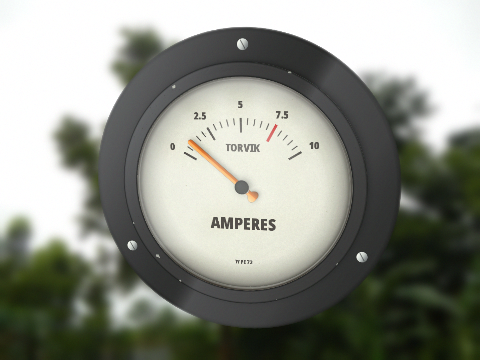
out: 1 A
